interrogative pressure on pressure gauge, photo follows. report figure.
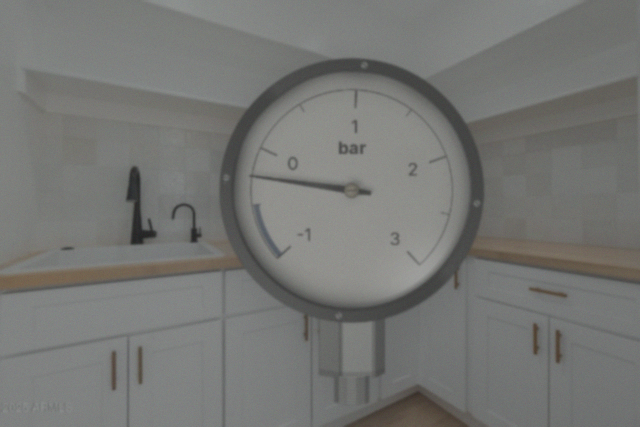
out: -0.25 bar
